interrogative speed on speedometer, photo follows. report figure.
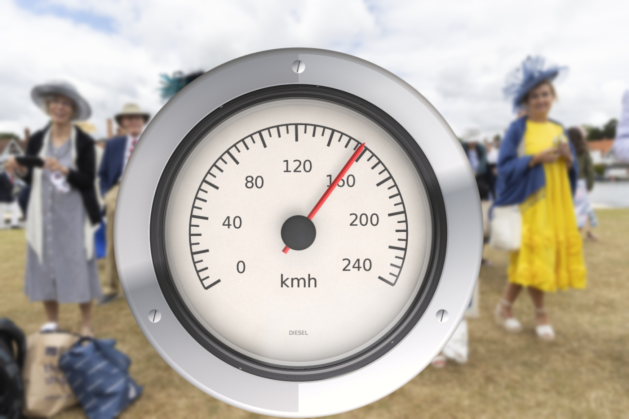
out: 157.5 km/h
